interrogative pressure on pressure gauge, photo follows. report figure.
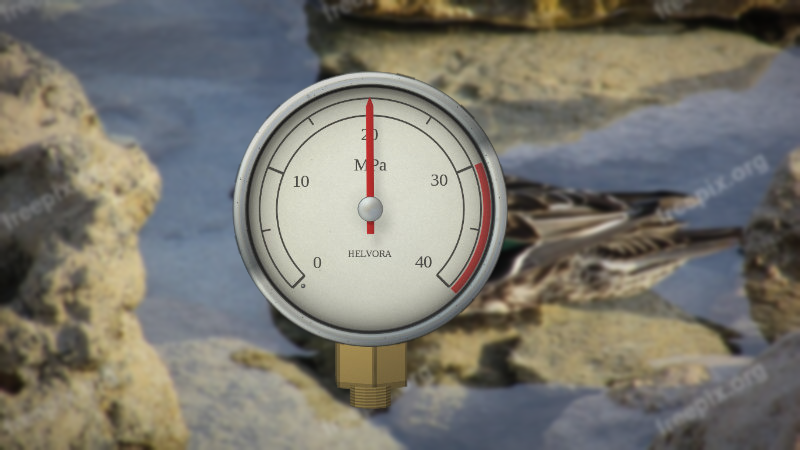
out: 20 MPa
